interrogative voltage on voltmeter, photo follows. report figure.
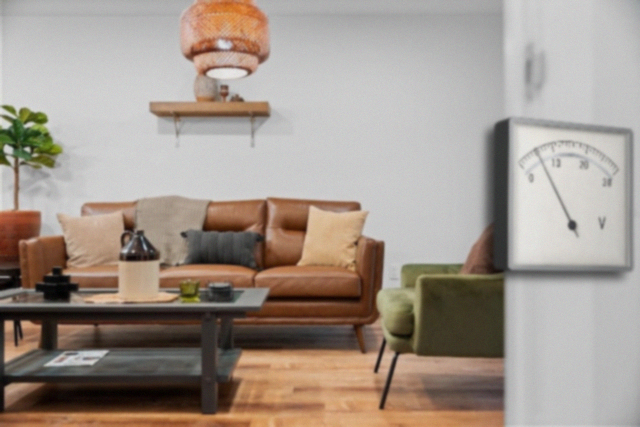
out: 5 V
